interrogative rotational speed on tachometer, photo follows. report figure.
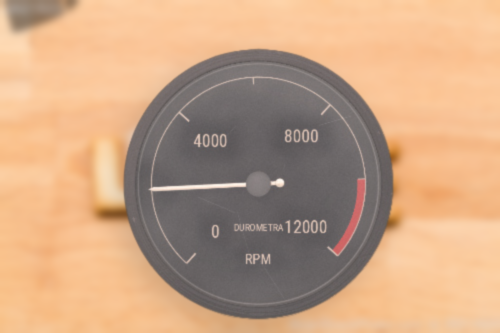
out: 2000 rpm
